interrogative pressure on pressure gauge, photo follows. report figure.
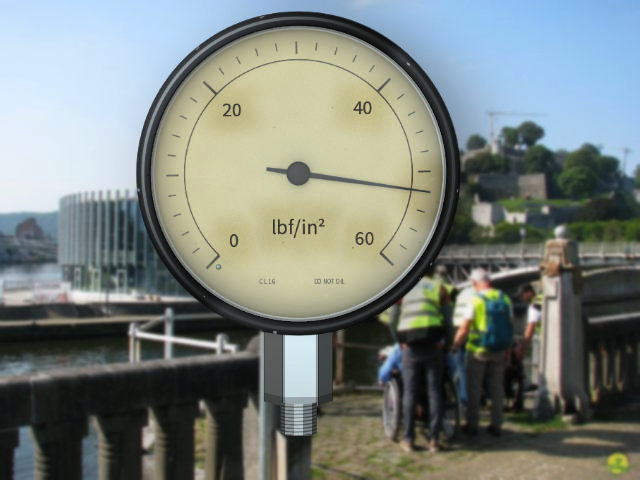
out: 52 psi
